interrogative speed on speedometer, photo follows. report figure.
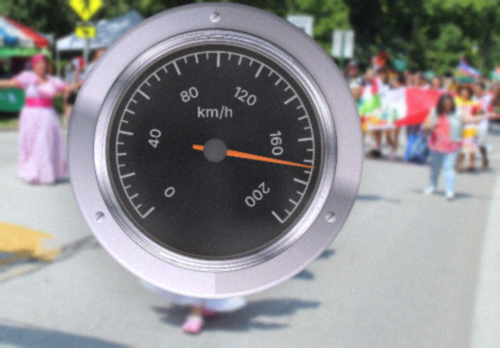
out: 172.5 km/h
